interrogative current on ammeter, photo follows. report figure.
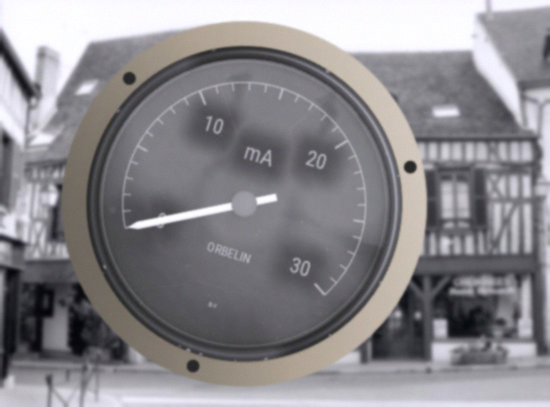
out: 0 mA
